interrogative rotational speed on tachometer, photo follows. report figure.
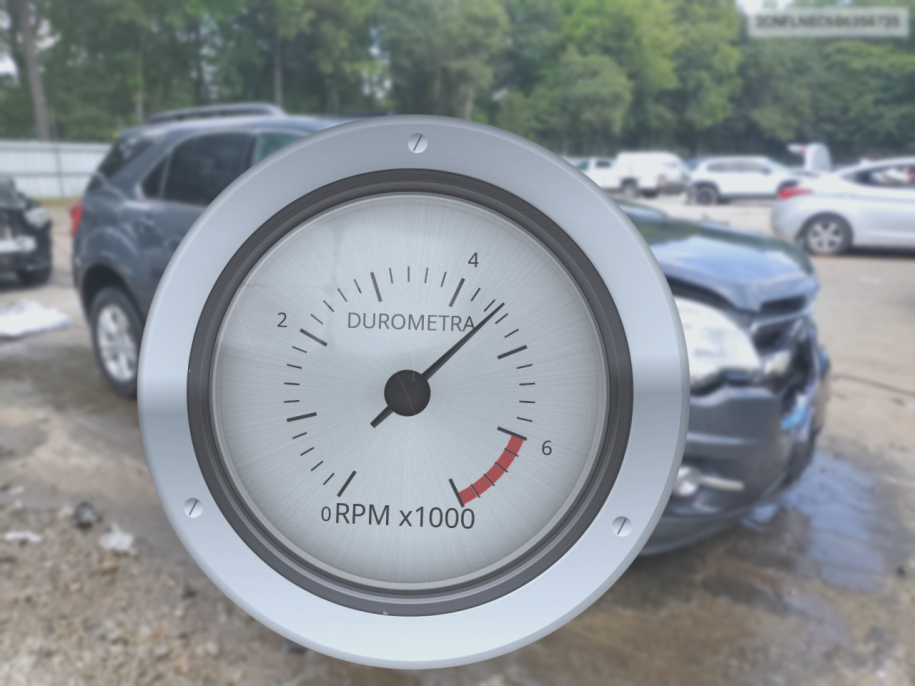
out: 4500 rpm
